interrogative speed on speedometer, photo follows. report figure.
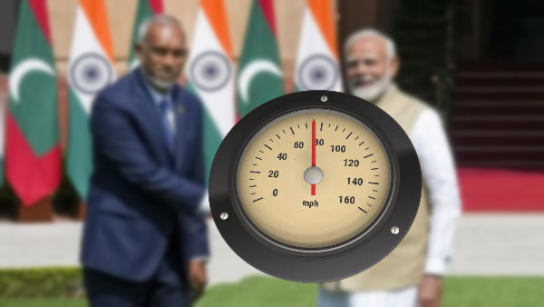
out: 75 mph
